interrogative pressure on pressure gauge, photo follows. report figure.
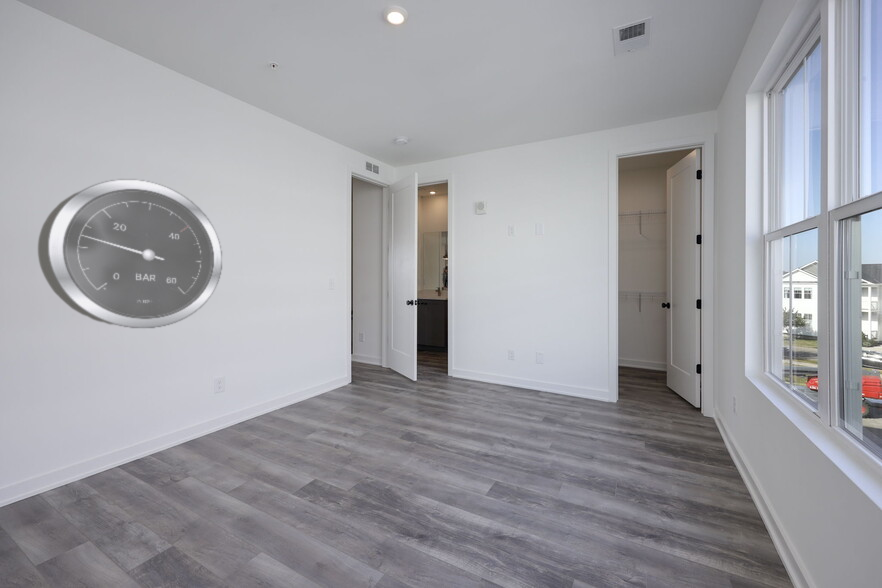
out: 12.5 bar
